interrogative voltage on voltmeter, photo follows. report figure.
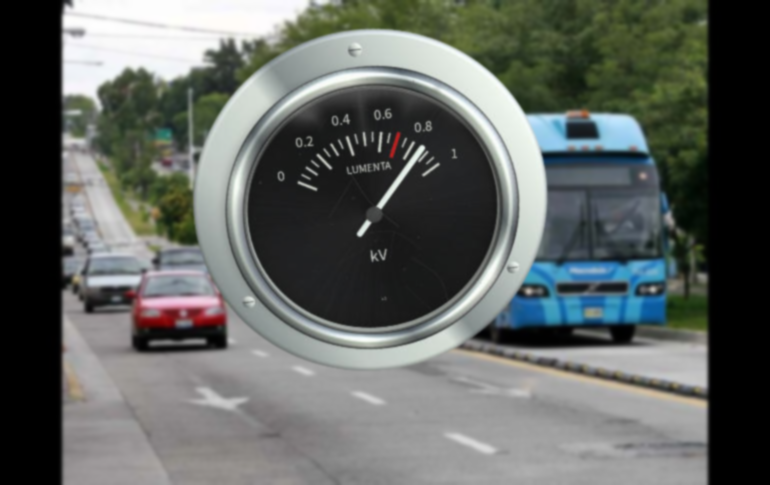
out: 0.85 kV
